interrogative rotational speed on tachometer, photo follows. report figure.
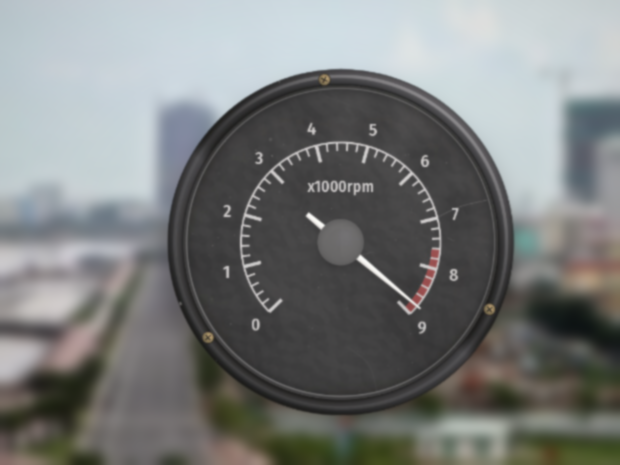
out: 8800 rpm
